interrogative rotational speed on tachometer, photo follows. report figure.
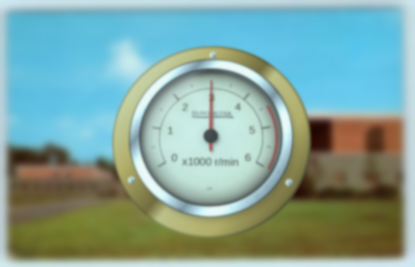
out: 3000 rpm
